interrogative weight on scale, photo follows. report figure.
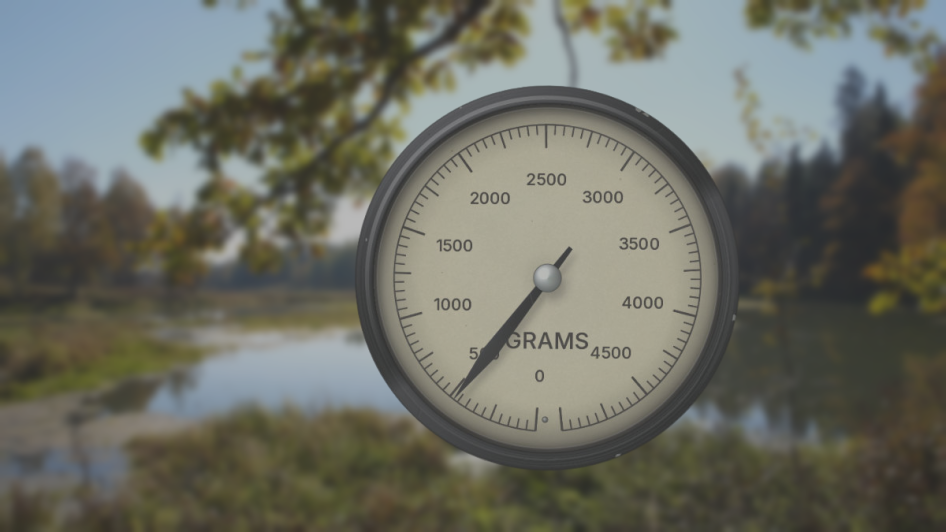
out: 475 g
